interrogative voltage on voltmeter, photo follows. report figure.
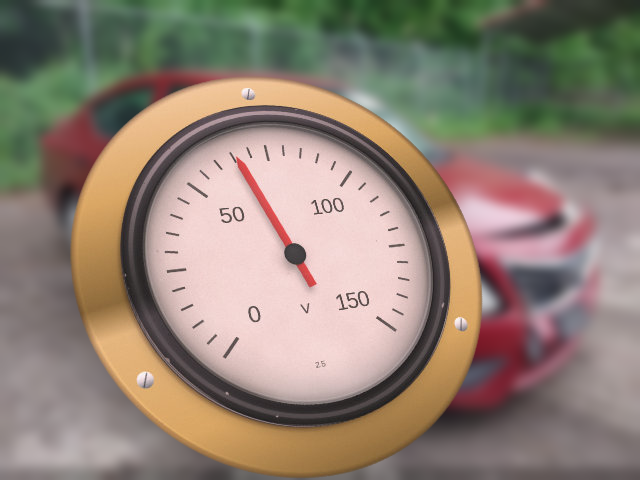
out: 65 V
